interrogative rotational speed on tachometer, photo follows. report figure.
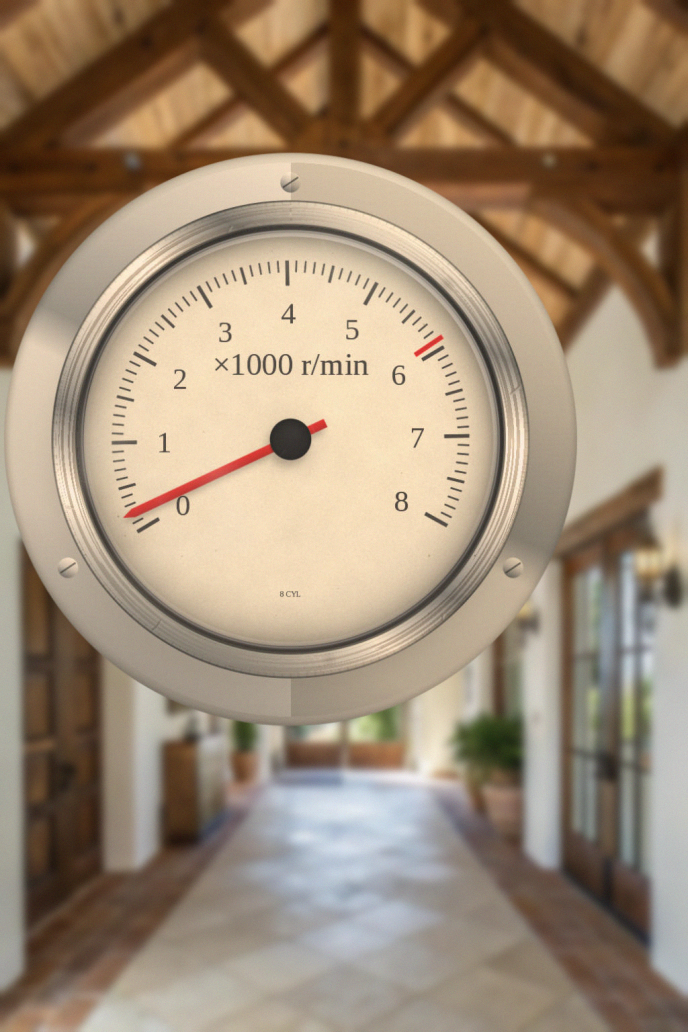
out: 200 rpm
